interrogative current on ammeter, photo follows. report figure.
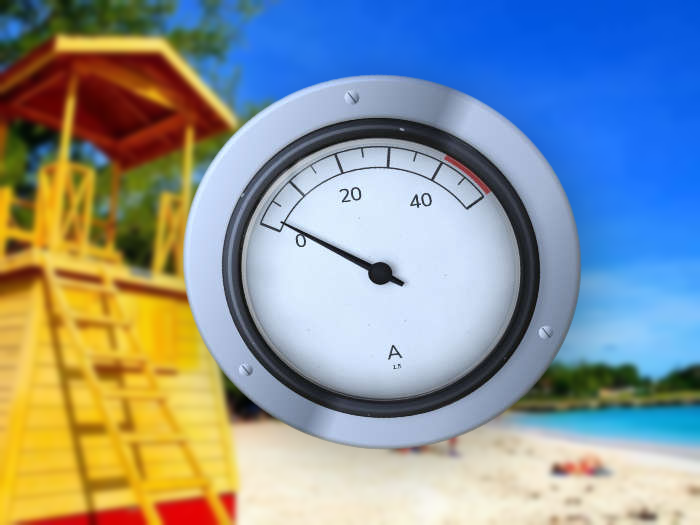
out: 2.5 A
